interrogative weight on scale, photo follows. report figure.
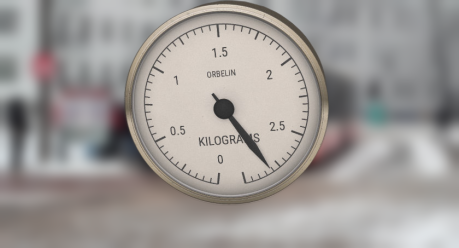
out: 2.8 kg
